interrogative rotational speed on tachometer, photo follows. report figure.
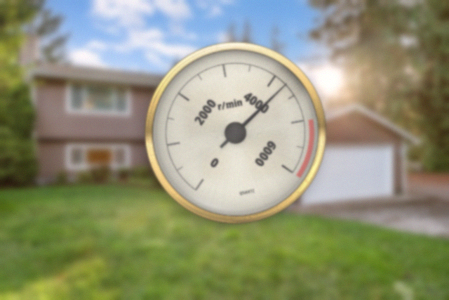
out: 4250 rpm
